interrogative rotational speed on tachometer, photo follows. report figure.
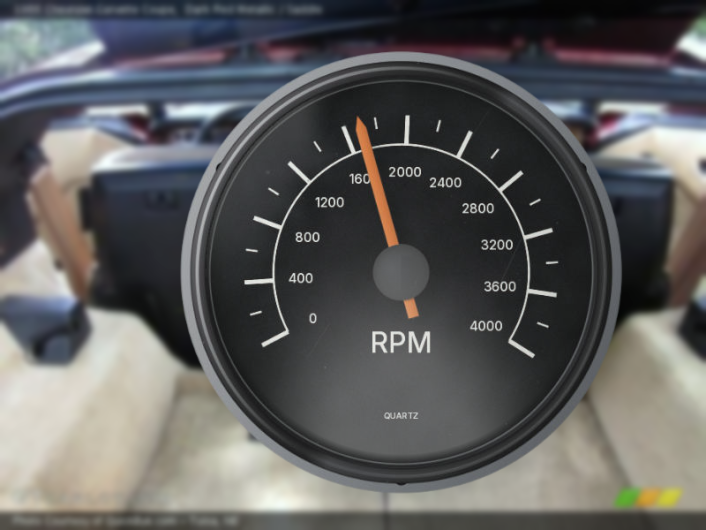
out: 1700 rpm
